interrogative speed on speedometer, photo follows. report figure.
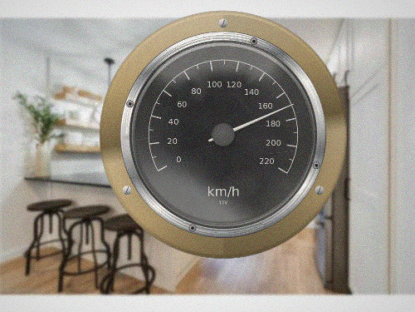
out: 170 km/h
